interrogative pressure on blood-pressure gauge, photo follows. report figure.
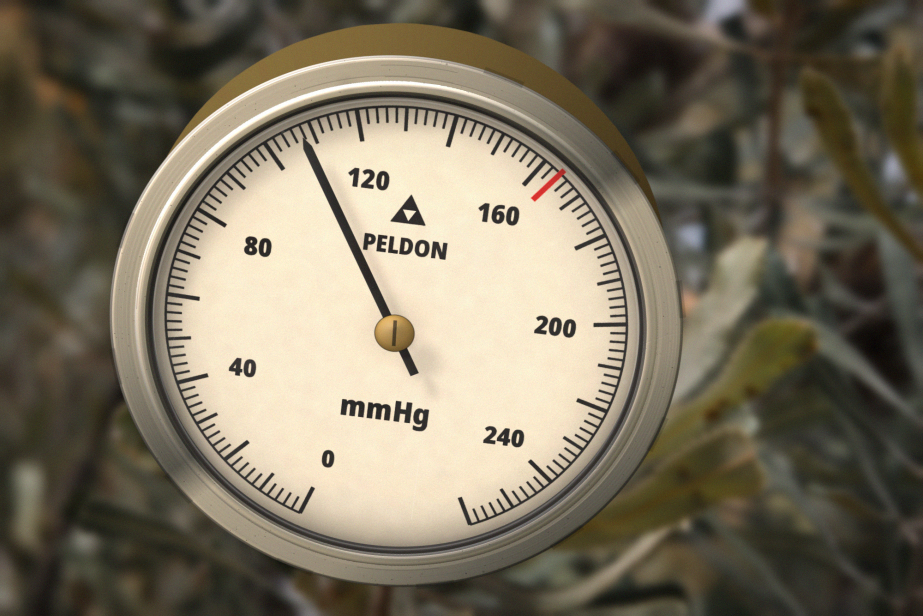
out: 108 mmHg
